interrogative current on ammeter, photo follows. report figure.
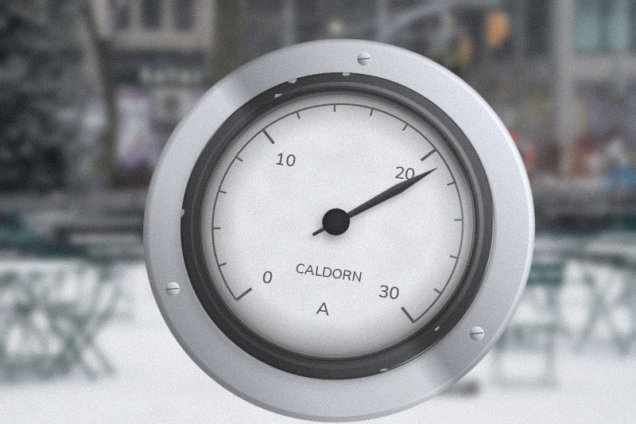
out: 21 A
